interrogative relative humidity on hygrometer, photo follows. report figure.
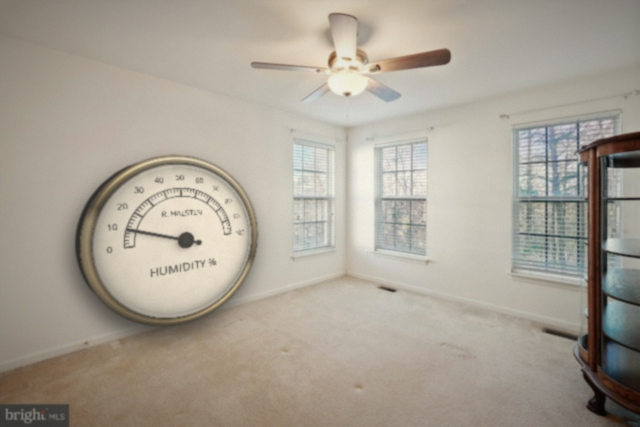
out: 10 %
